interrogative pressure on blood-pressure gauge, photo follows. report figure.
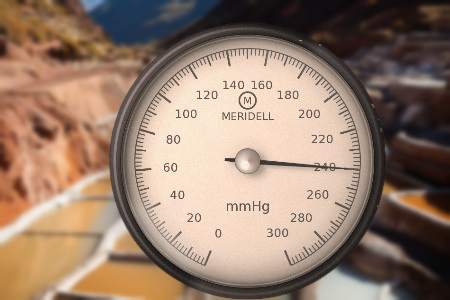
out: 240 mmHg
